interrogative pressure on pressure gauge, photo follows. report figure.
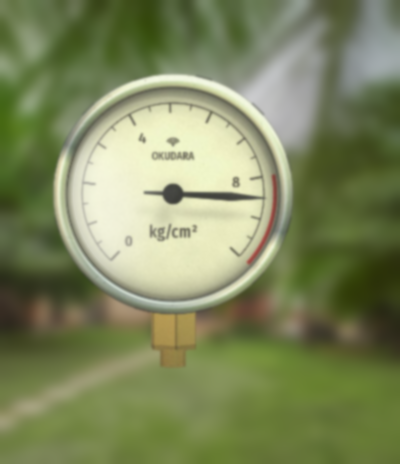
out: 8.5 kg/cm²
